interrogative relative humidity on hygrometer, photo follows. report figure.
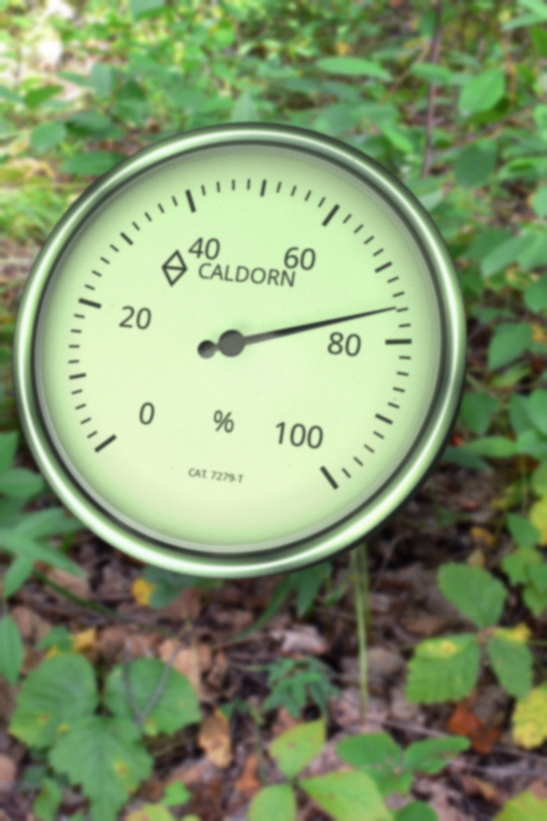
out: 76 %
